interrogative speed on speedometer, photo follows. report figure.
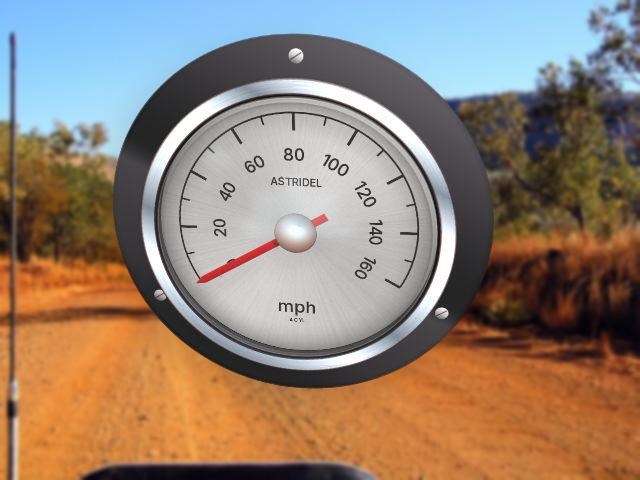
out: 0 mph
